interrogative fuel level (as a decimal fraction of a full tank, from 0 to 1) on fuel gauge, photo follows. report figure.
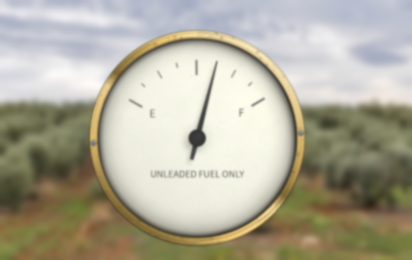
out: 0.625
